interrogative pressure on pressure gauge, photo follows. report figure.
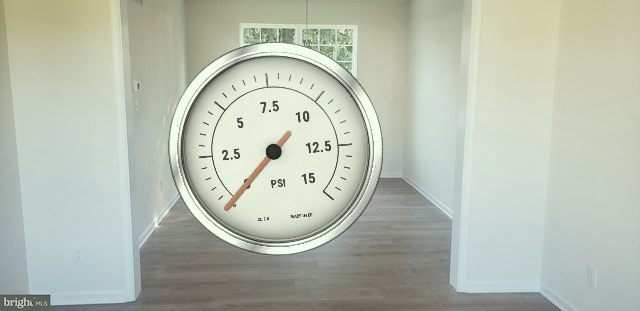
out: 0 psi
